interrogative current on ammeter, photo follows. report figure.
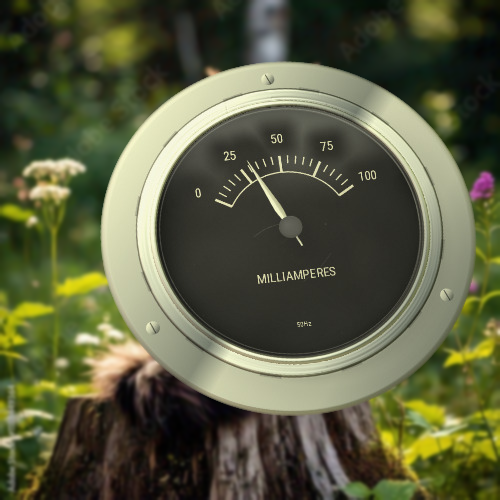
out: 30 mA
